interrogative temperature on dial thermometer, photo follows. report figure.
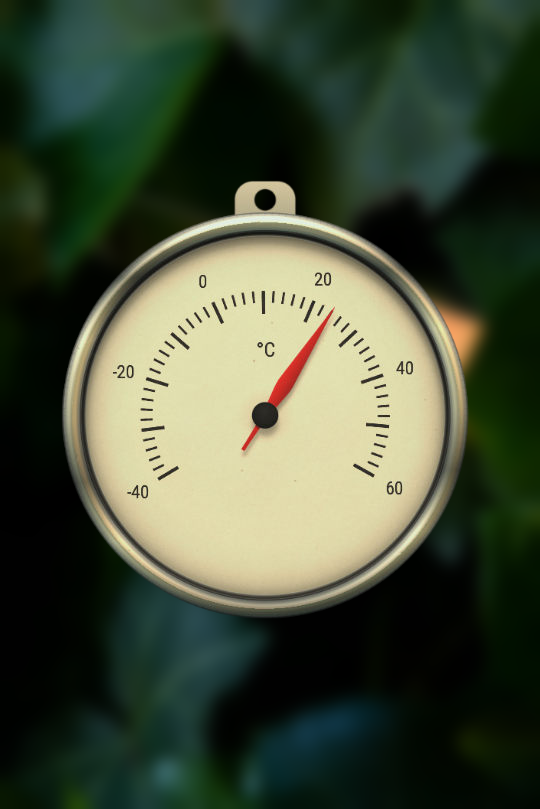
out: 24 °C
